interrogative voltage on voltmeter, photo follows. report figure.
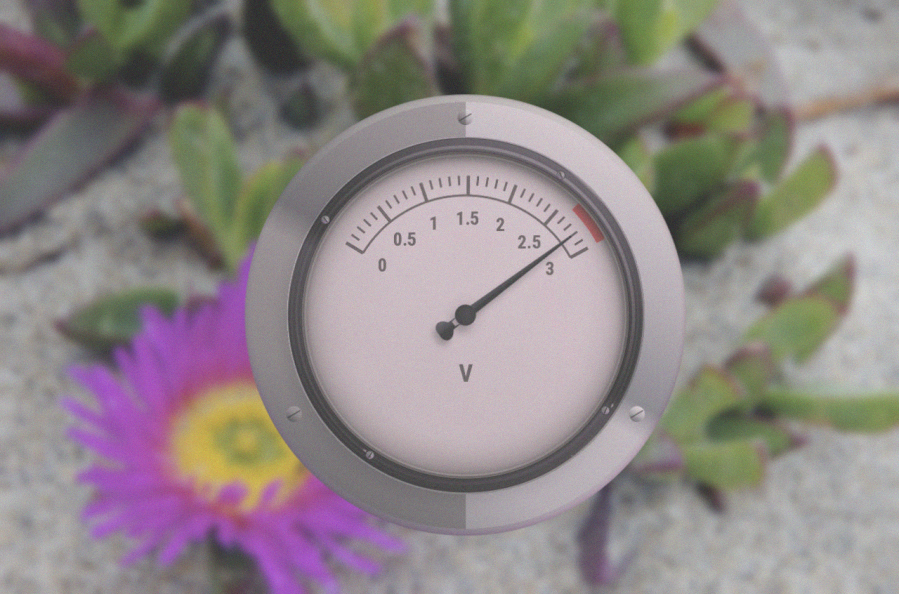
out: 2.8 V
